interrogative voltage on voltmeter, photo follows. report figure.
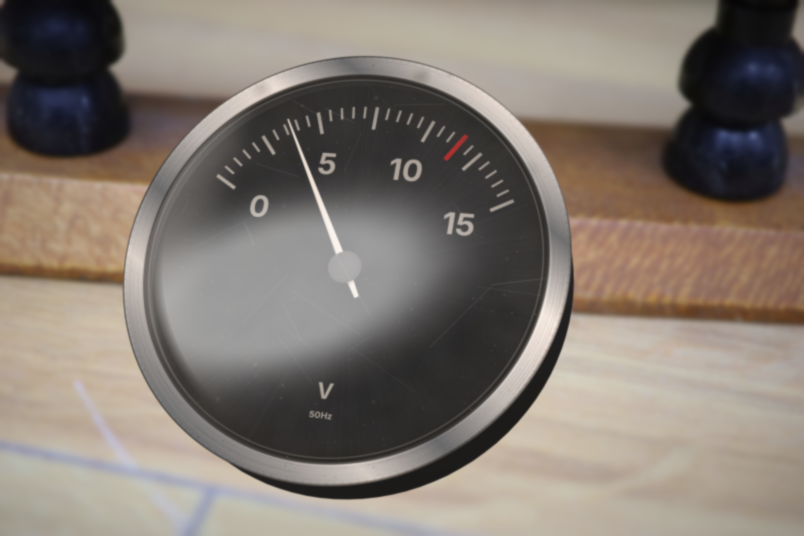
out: 3.75 V
